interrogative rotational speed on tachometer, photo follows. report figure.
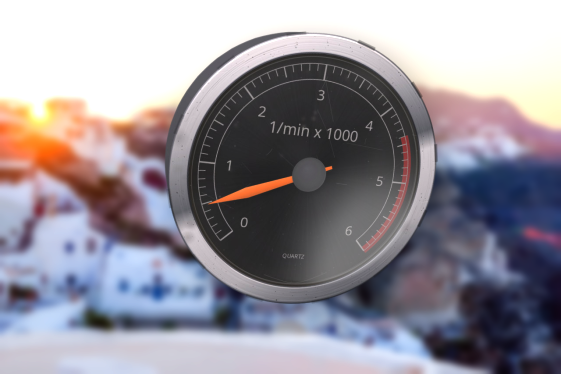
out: 500 rpm
